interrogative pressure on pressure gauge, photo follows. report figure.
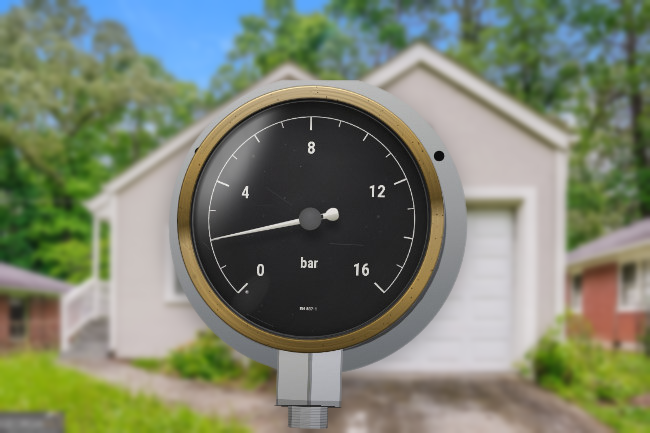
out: 2 bar
